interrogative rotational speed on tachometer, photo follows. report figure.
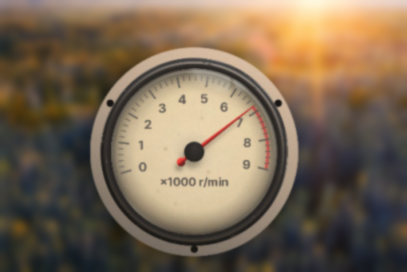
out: 6800 rpm
